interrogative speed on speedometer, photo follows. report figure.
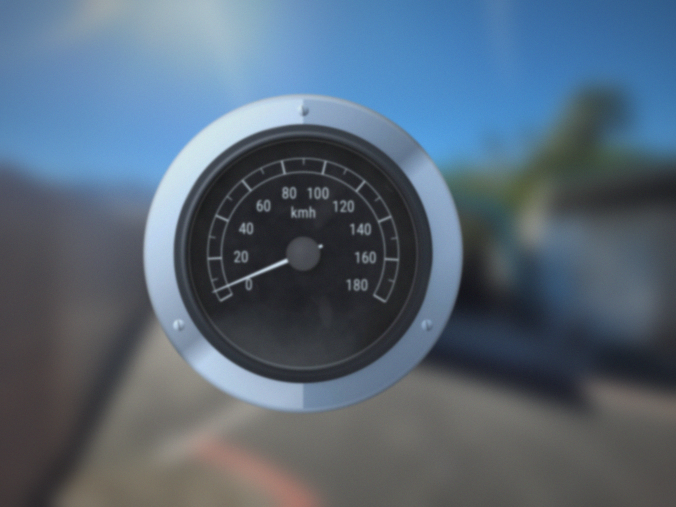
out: 5 km/h
